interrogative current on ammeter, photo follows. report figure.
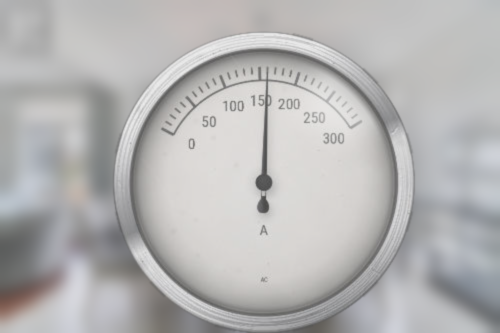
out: 160 A
